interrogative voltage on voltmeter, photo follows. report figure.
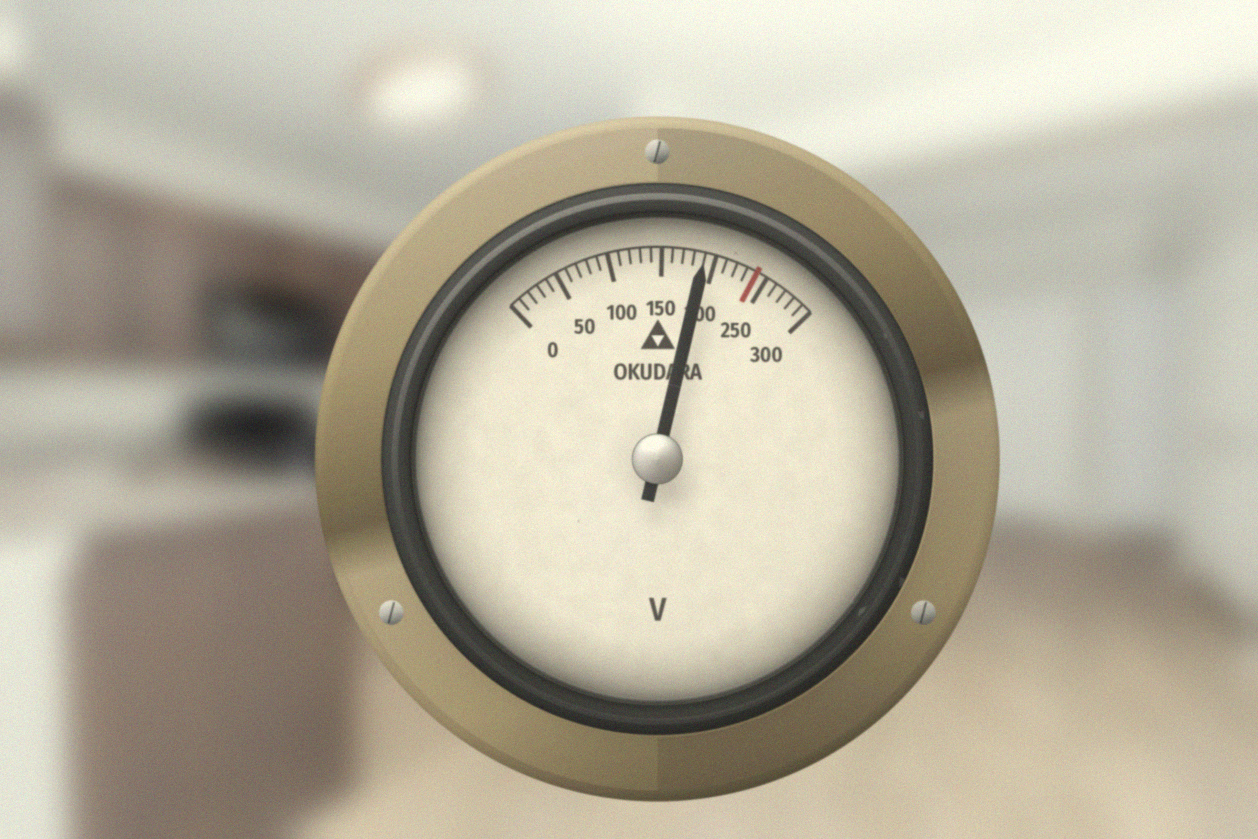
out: 190 V
